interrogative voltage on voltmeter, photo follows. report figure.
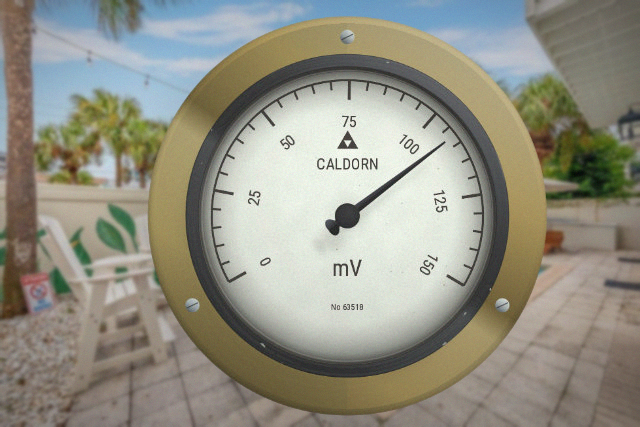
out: 107.5 mV
